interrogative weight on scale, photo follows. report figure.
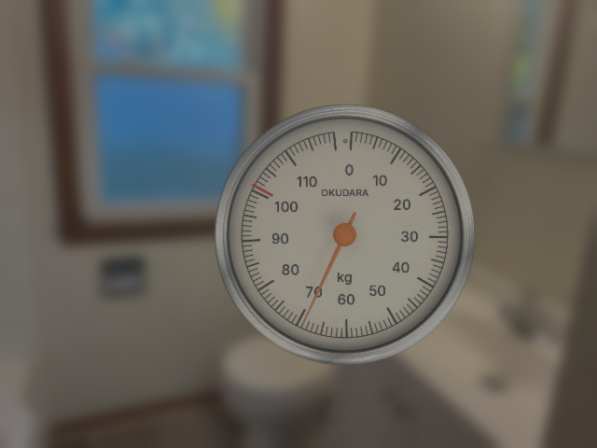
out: 69 kg
